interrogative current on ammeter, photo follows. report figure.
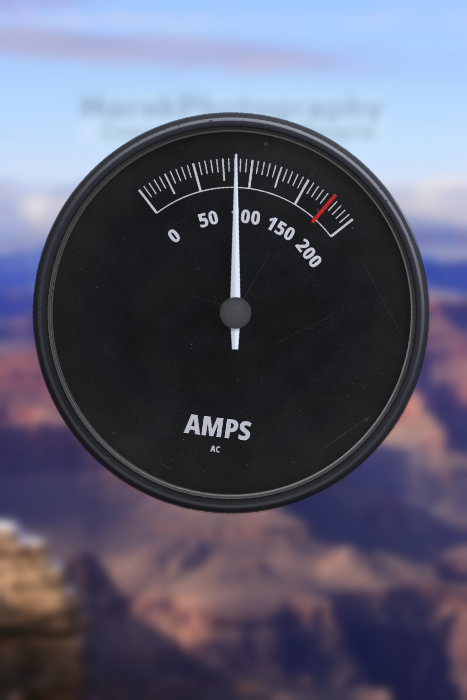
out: 85 A
